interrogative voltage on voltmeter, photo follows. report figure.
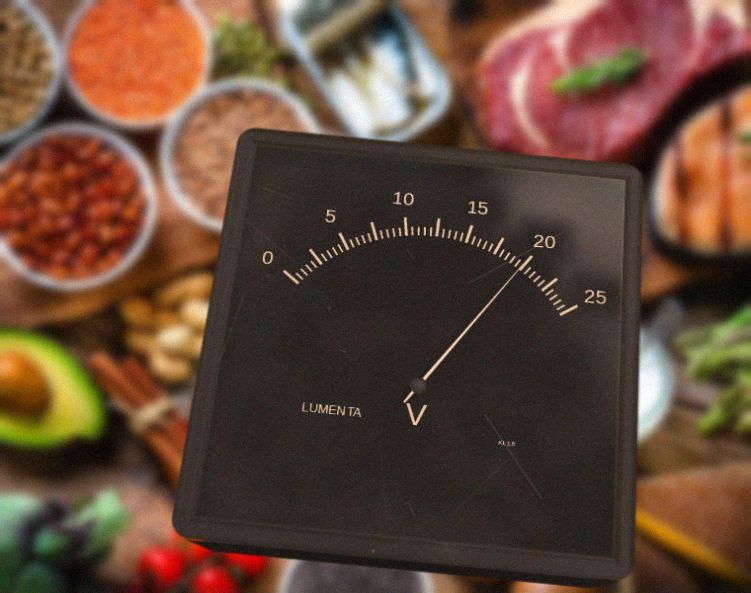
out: 20 V
